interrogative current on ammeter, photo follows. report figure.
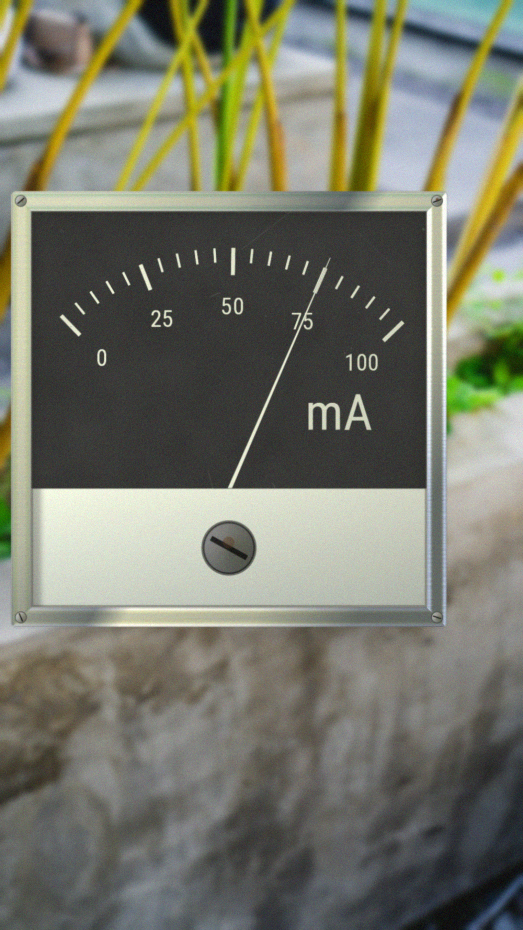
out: 75 mA
